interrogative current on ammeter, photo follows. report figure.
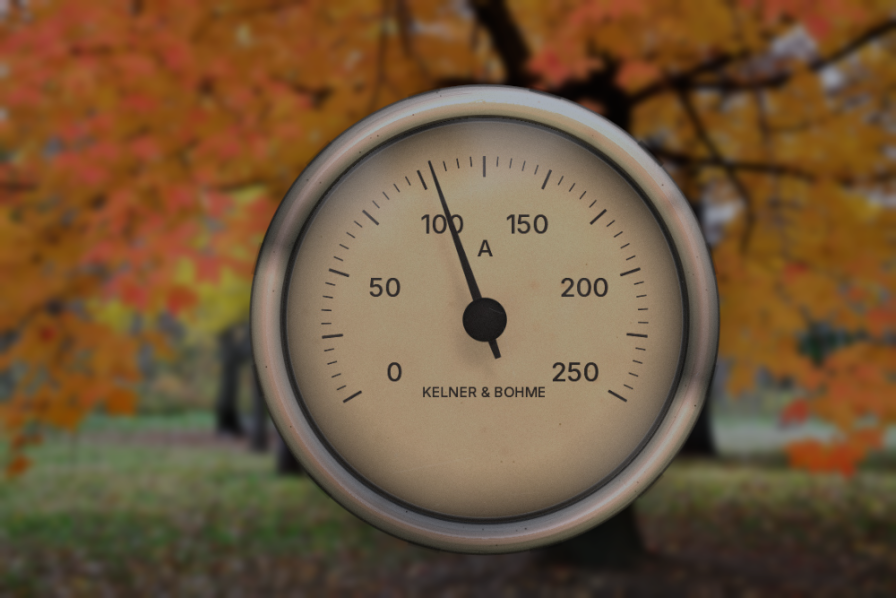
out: 105 A
